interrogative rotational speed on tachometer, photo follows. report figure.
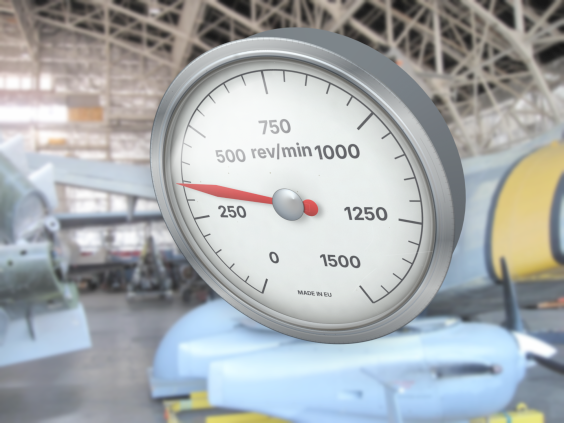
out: 350 rpm
